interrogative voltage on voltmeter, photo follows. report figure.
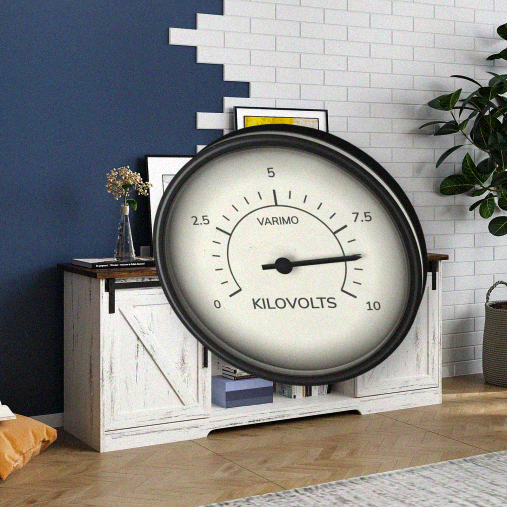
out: 8.5 kV
